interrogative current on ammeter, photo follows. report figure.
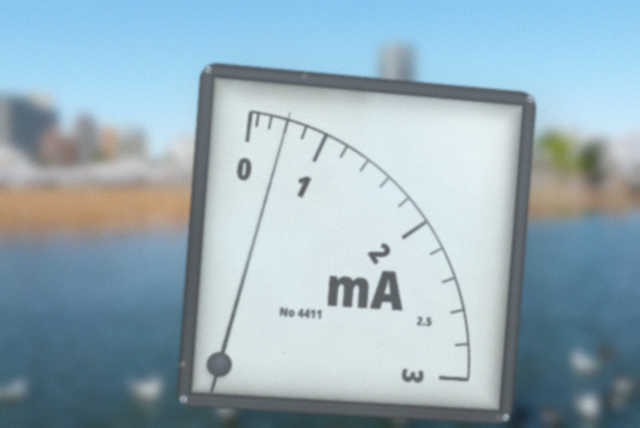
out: 0.6 mA
